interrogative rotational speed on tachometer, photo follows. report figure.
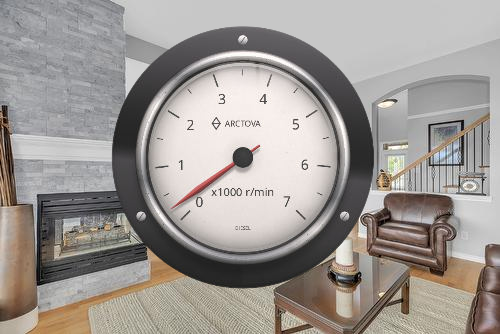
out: 250 rpm
